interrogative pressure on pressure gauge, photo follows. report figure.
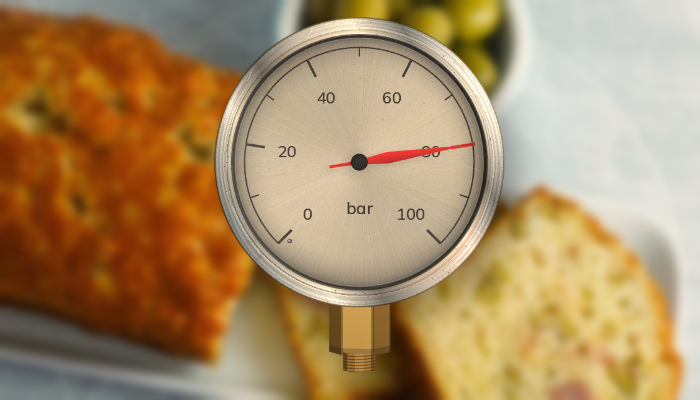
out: 80 bar
